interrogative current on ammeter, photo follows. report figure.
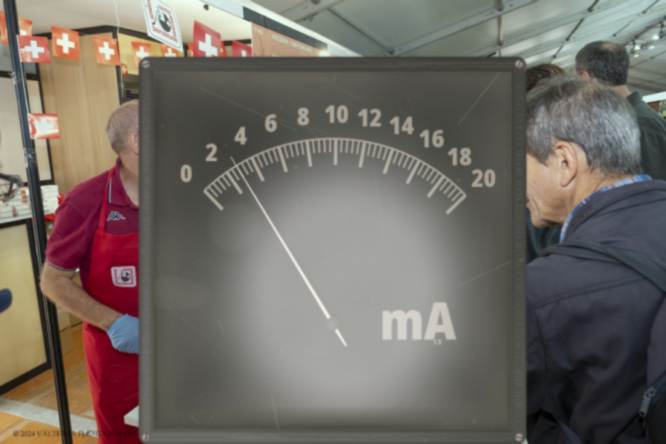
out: 2.8 mA
